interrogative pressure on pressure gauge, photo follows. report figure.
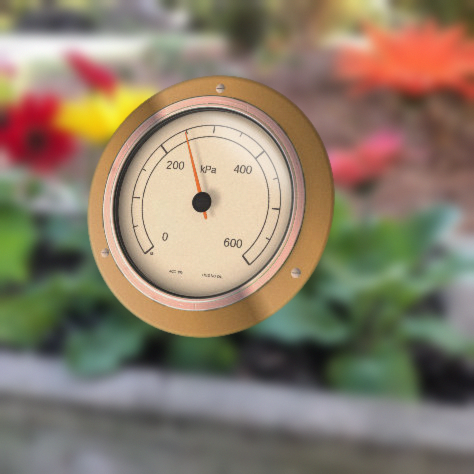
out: 250 kPa
